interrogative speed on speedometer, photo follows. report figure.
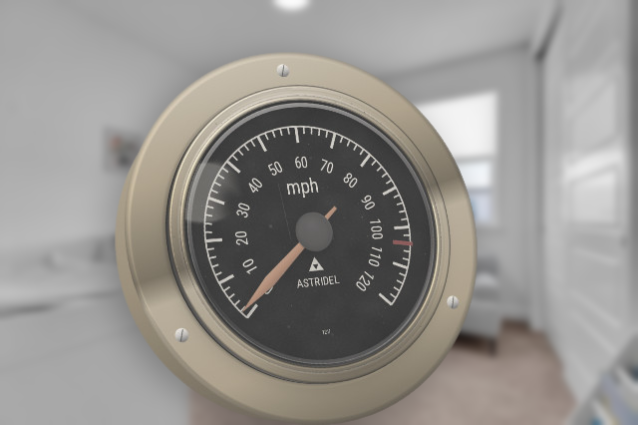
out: 2 mph
